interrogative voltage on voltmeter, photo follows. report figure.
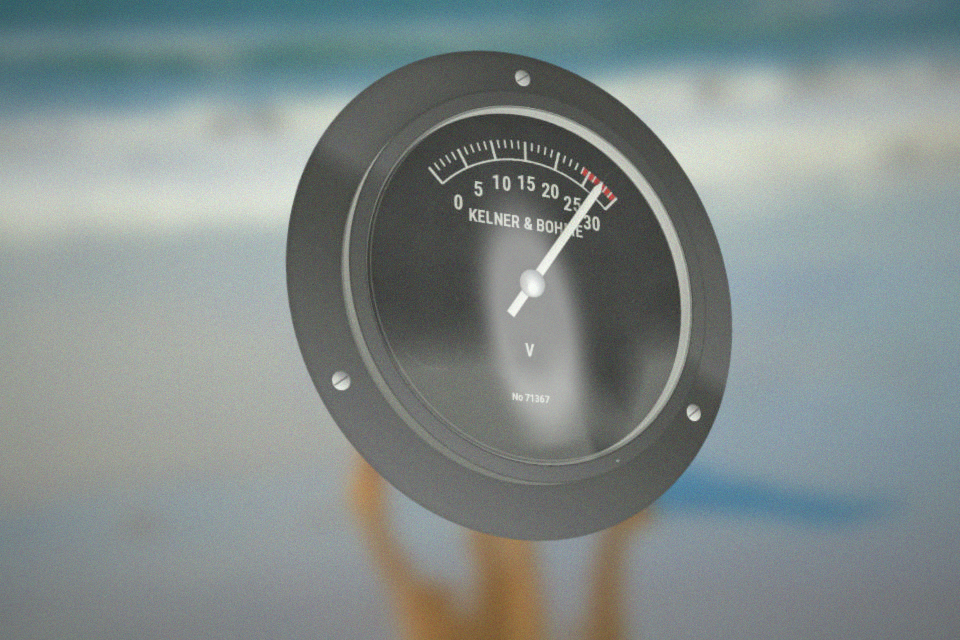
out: 27 V
